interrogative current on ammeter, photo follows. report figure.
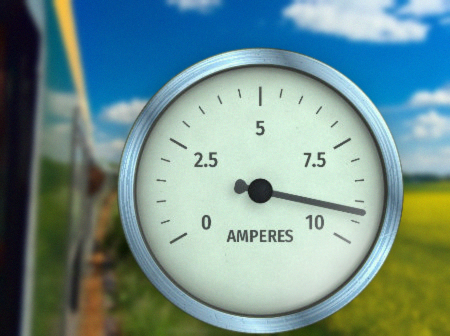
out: 9.25 A
